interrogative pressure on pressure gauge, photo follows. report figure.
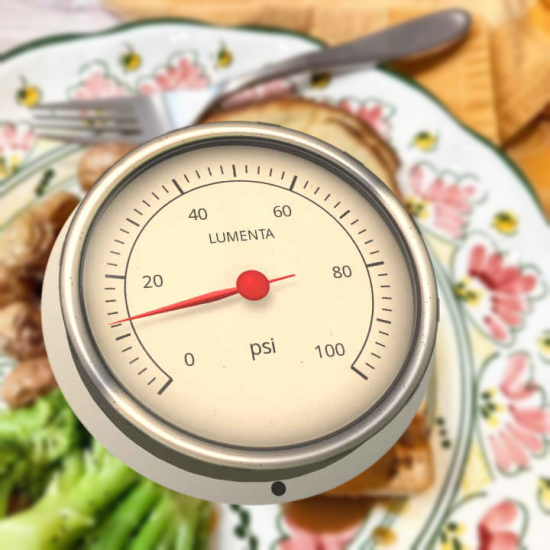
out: 12 psi
